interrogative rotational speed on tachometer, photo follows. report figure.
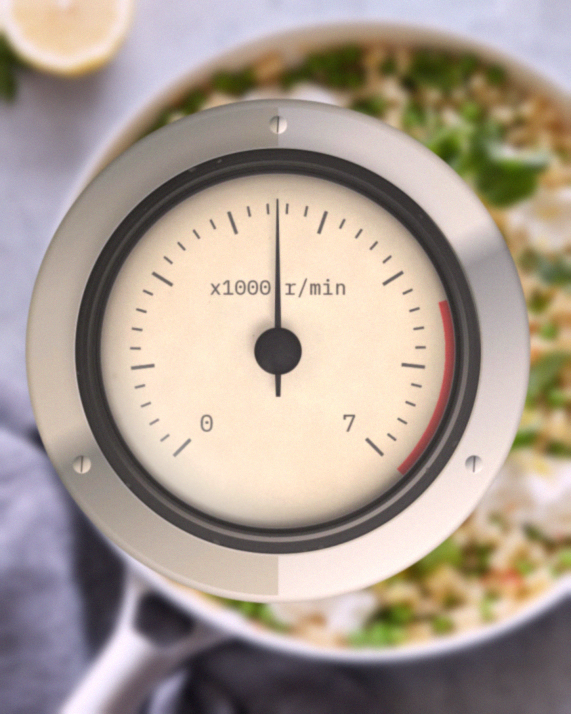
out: 3500 rpm
